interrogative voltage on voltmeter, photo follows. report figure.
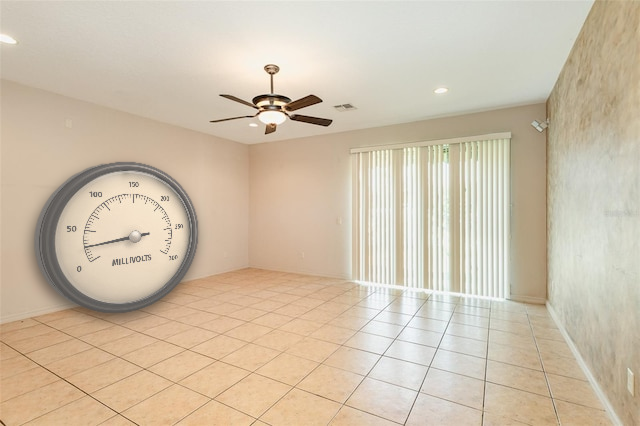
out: 25 mV
